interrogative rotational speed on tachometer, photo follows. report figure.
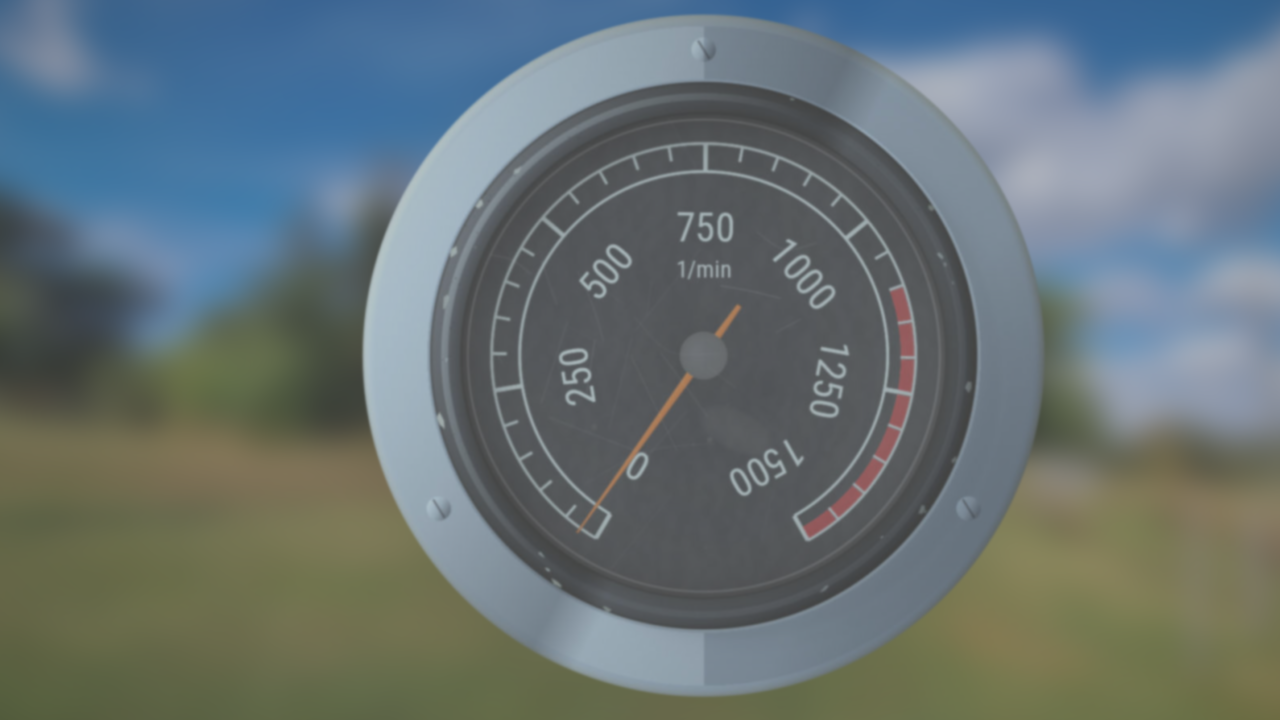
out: 25 rpm
